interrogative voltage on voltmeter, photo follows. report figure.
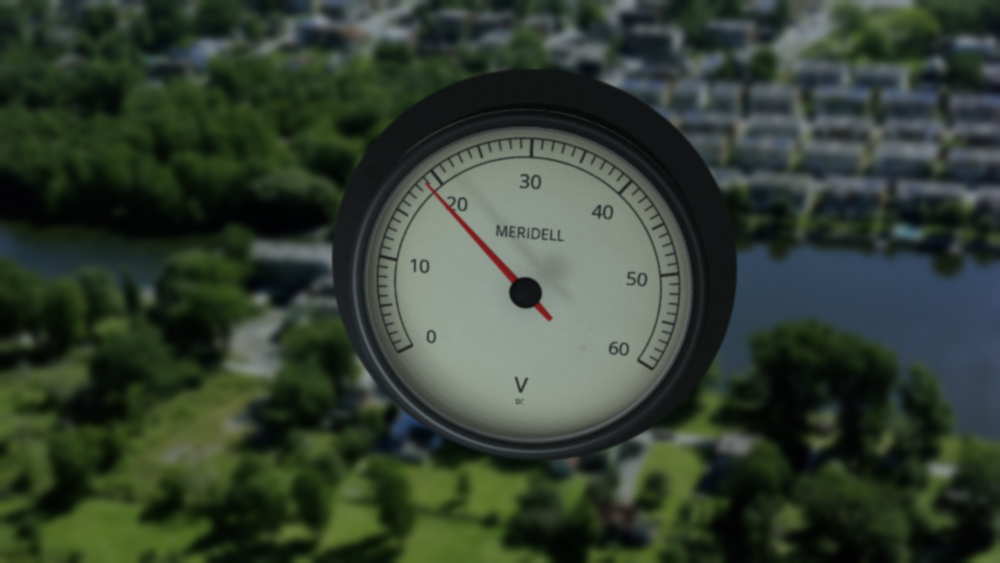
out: 19 V
